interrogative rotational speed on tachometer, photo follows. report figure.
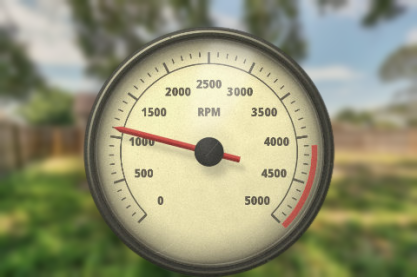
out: 1100 rpm
